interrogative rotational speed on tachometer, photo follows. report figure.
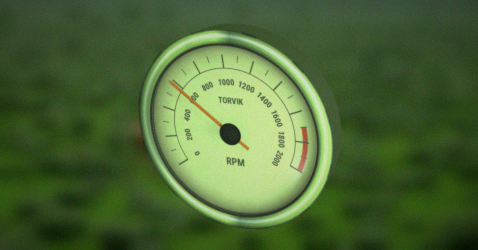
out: 600 rpm
